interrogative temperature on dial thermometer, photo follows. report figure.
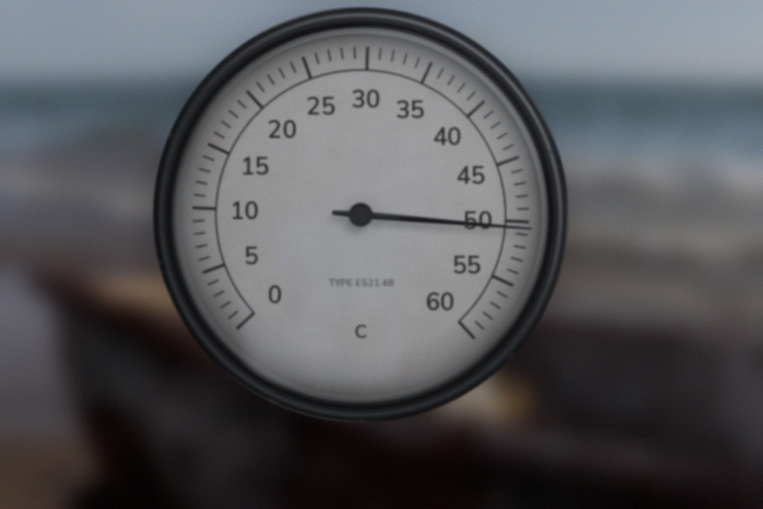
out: 50.5 °C
